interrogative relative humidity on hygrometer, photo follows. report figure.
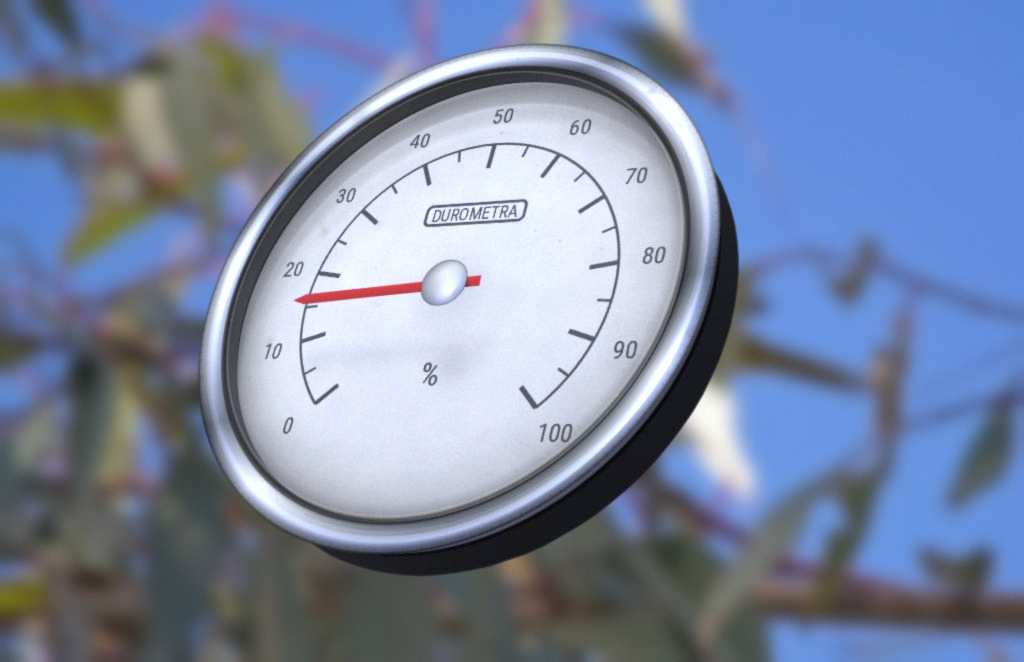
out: 15 %
